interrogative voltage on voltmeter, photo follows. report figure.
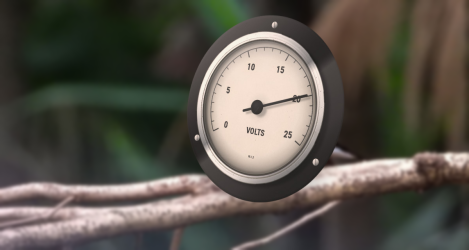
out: 20 V
